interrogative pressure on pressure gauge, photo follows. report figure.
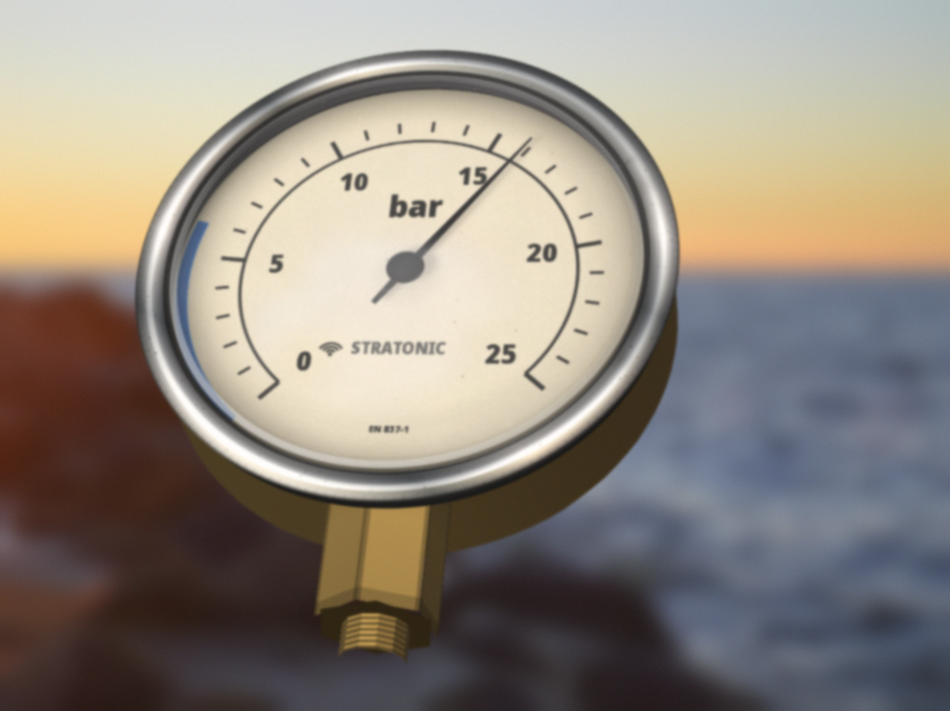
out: 16 bar
